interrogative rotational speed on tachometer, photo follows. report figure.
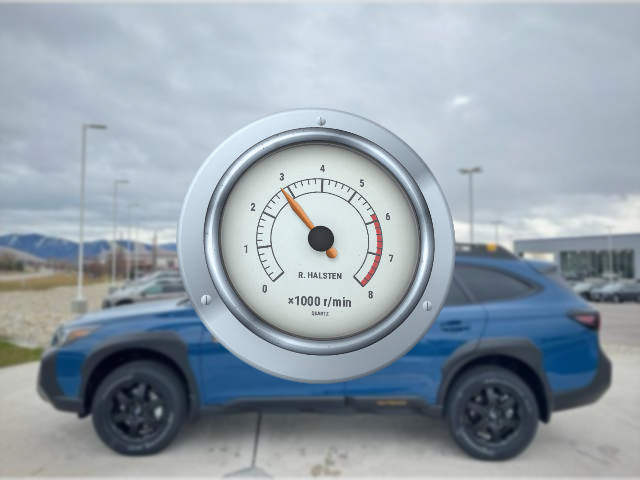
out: 2800 rpm
